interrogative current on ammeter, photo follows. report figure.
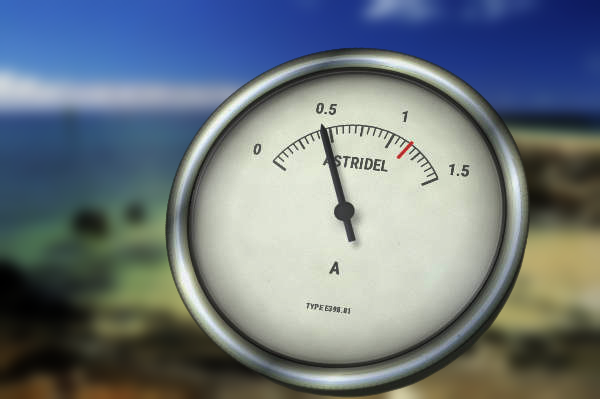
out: 0.45 A
